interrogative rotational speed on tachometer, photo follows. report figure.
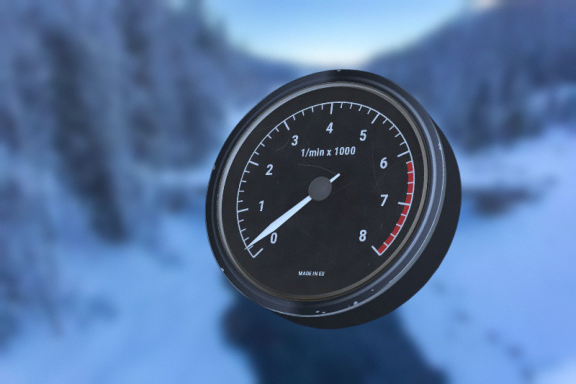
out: 200 rpm
